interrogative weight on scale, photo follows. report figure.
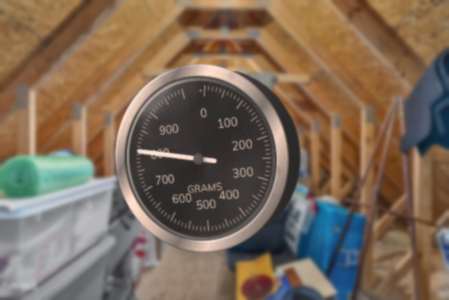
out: 800 g
